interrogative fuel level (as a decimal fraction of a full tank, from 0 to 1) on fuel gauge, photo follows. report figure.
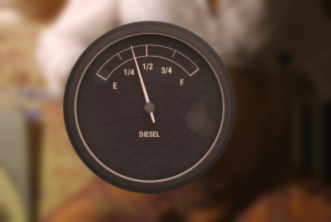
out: 0.375
